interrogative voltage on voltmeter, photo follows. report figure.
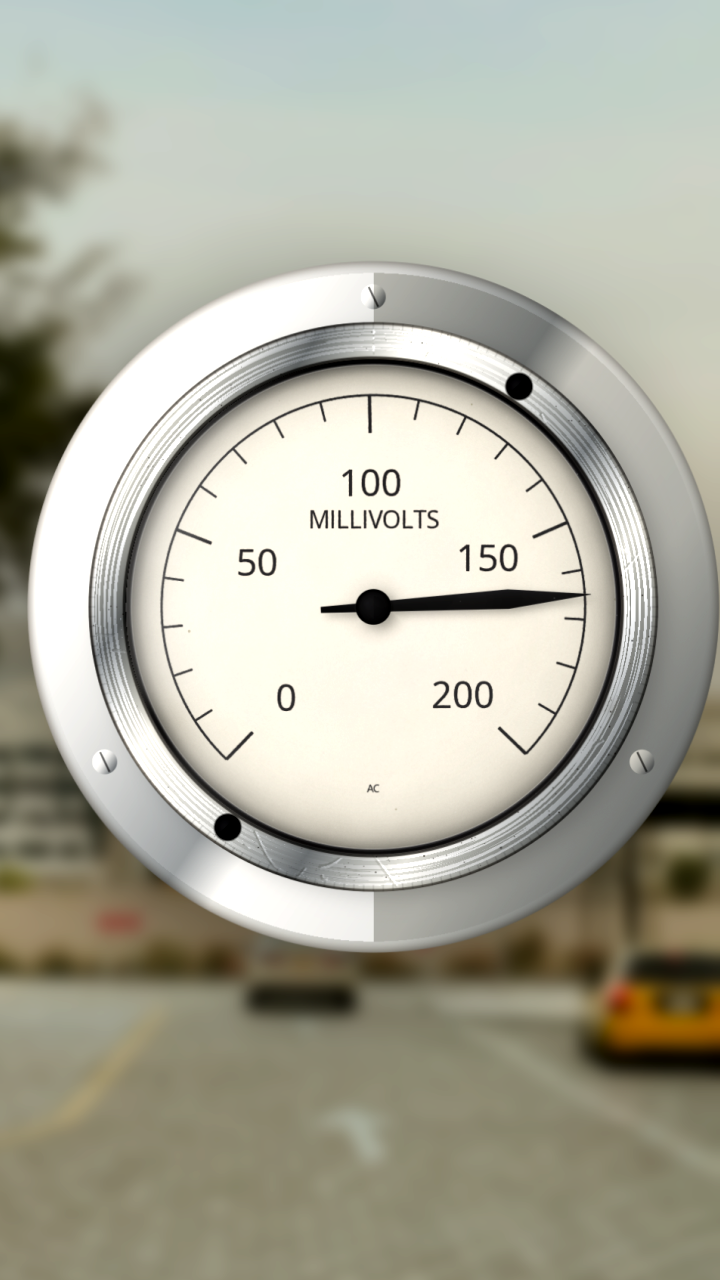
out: 165 mV
